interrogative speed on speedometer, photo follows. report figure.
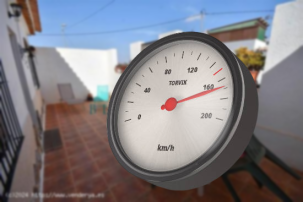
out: 170 km/h
